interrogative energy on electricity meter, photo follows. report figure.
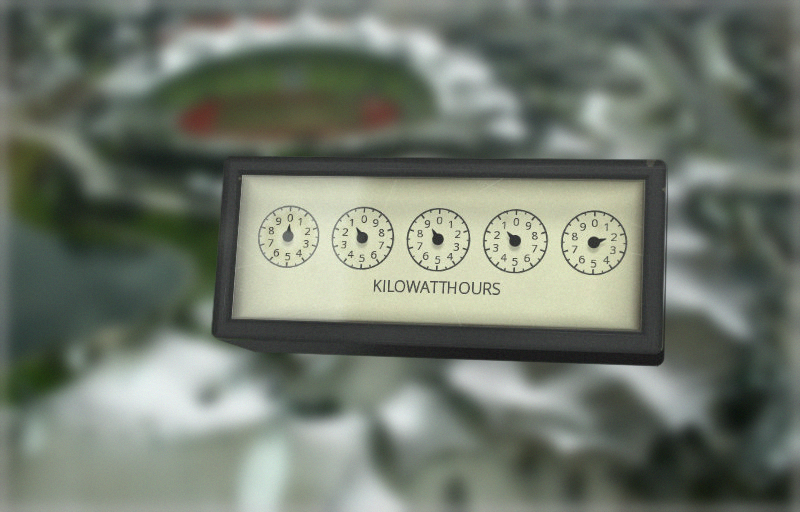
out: 912 kWh
